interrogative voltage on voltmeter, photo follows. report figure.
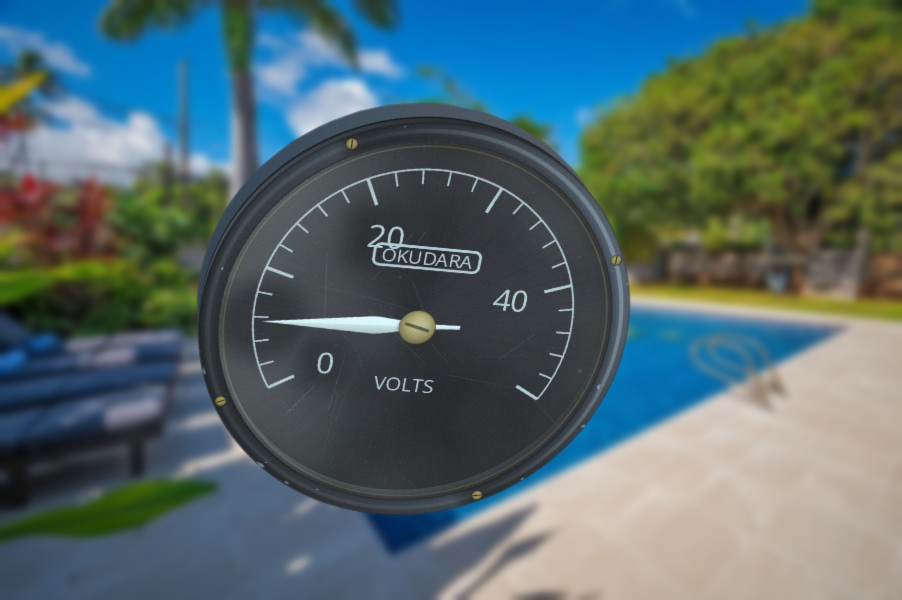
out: 6 V
